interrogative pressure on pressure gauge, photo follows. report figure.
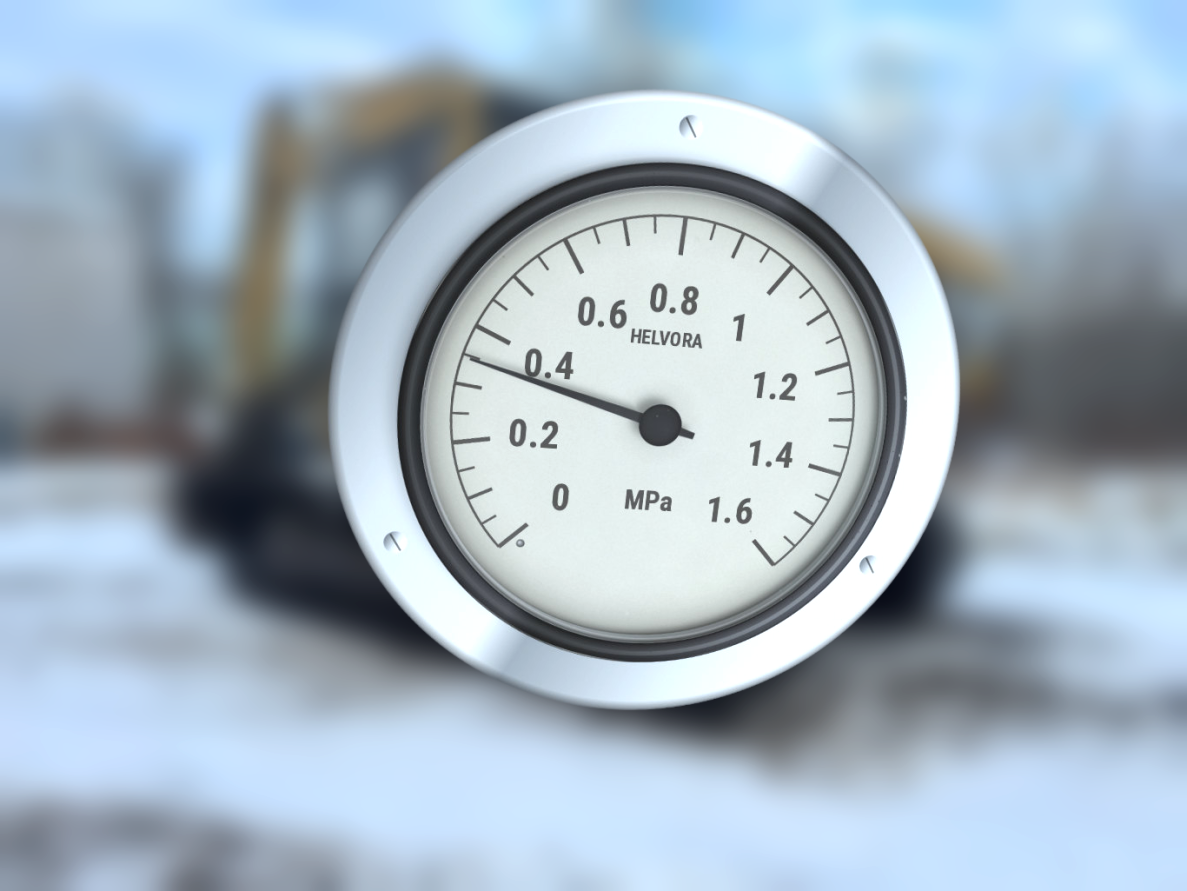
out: 0.35 MPa
